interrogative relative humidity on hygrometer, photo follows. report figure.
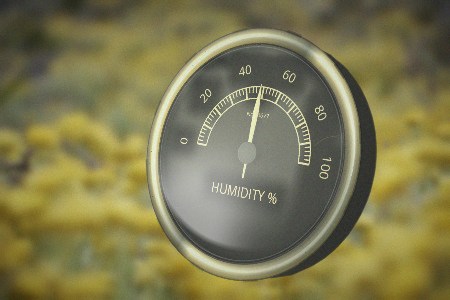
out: 50 %
